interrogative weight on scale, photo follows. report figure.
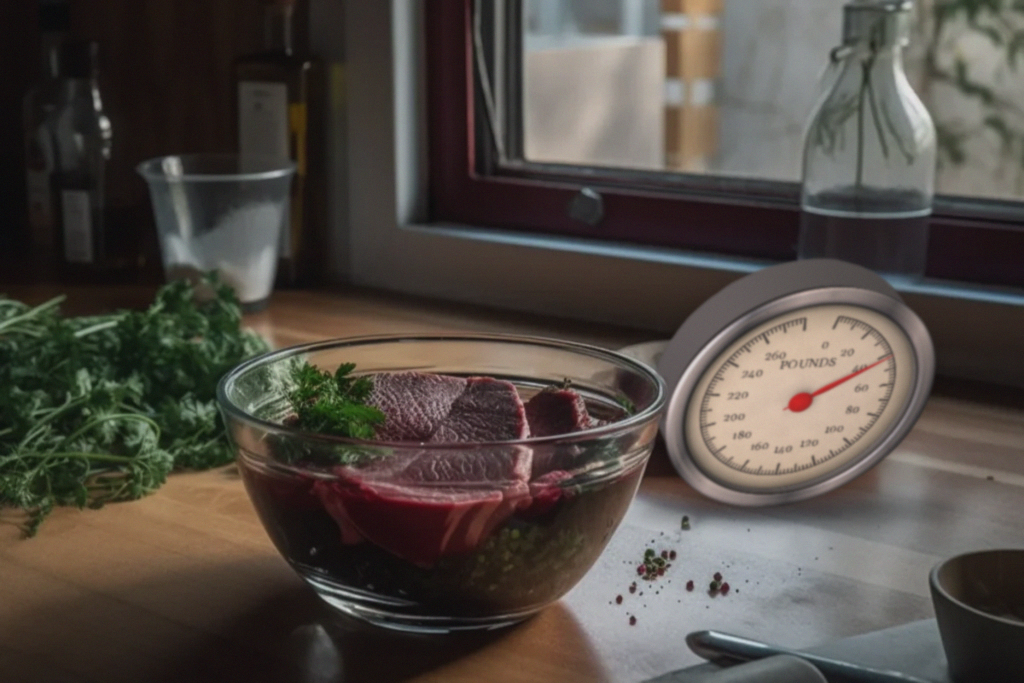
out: 40 lb
